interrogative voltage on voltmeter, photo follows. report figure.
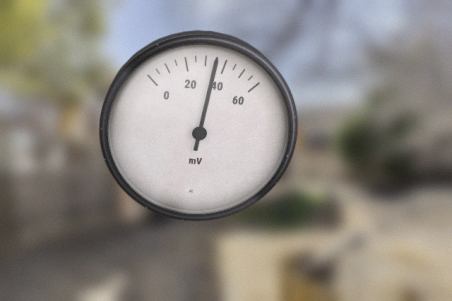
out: 35 mV
